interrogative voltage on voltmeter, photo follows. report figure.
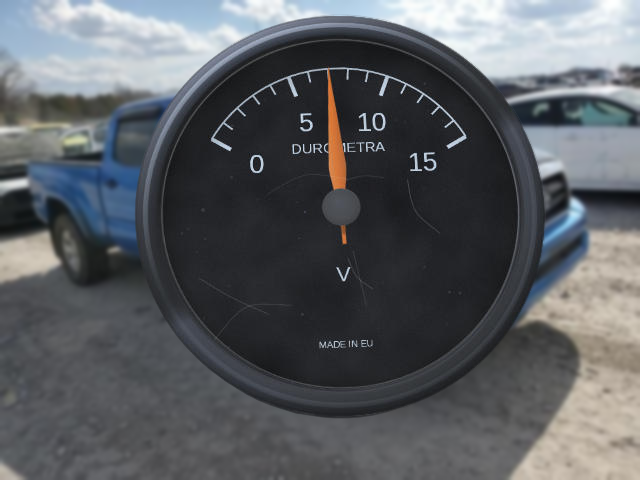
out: 7 V
